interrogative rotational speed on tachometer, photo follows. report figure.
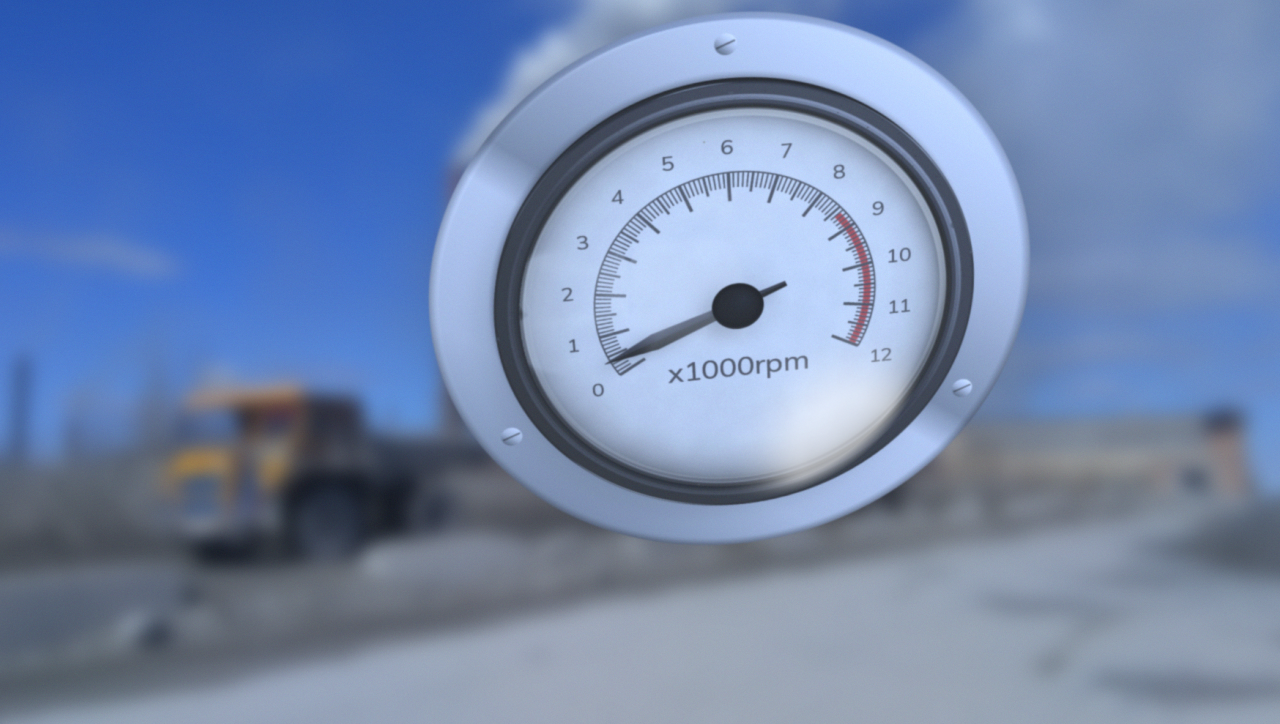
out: 500 rpm
